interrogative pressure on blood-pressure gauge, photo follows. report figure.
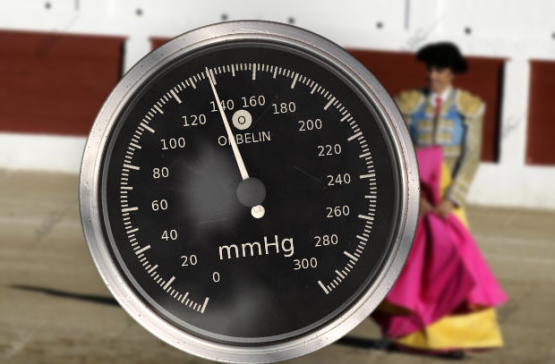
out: 138 mmHg
